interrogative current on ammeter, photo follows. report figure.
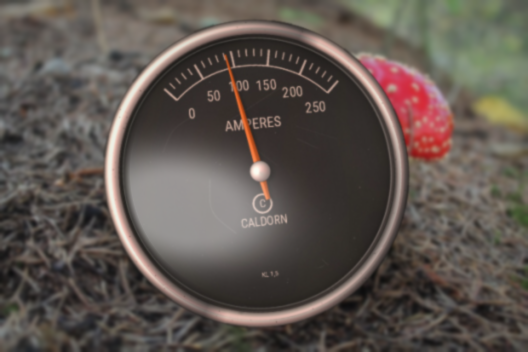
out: 90 A
